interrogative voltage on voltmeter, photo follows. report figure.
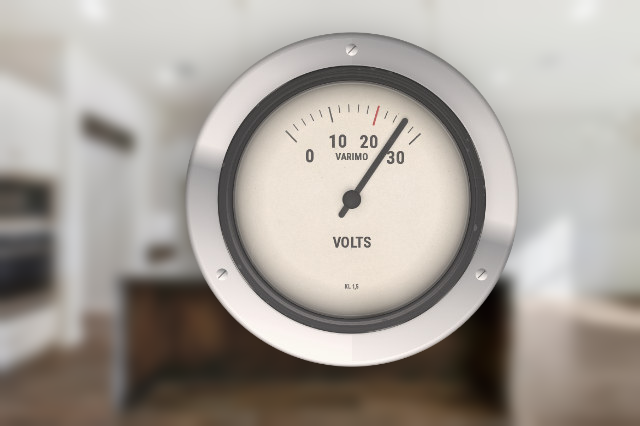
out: 26 V
